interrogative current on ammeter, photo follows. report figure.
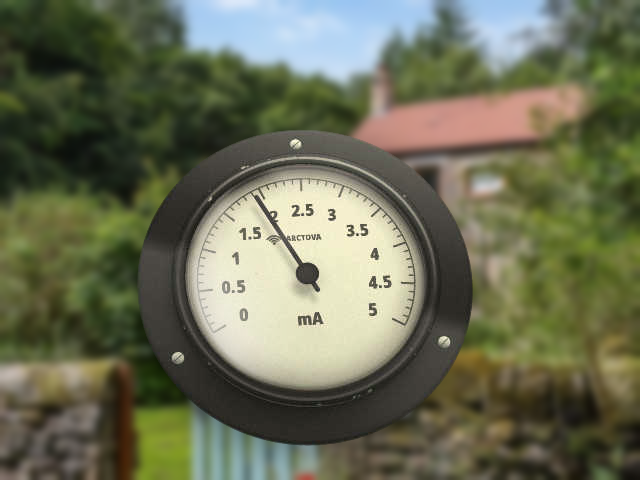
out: 1.9 mA
